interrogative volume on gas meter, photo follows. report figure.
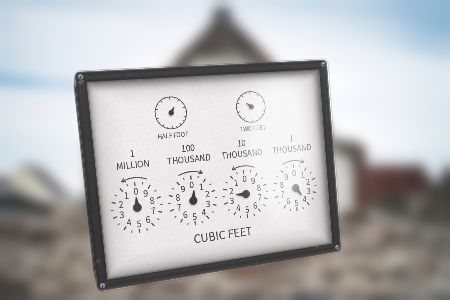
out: 2400 ft³
